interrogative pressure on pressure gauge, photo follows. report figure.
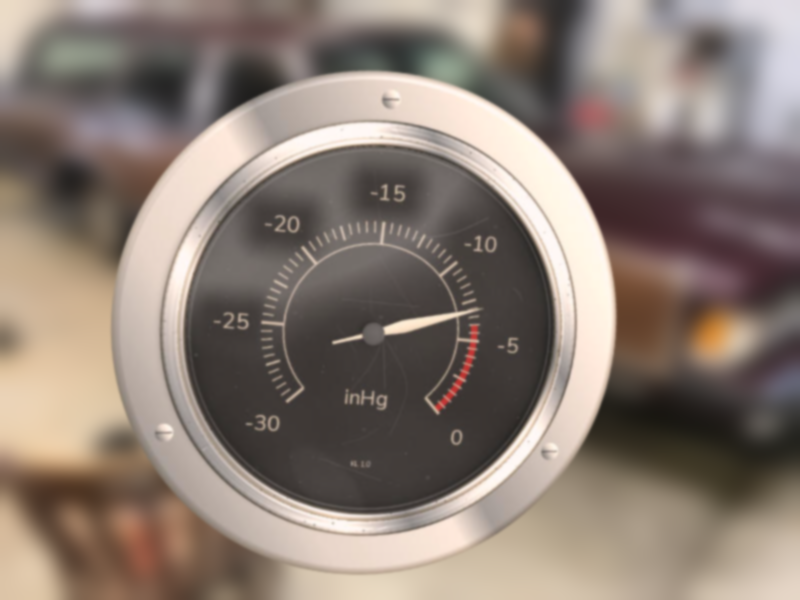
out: -7 inHg
